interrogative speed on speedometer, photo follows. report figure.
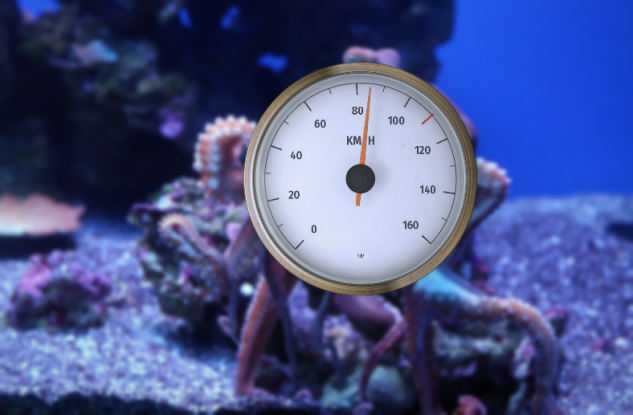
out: 85 km/h
